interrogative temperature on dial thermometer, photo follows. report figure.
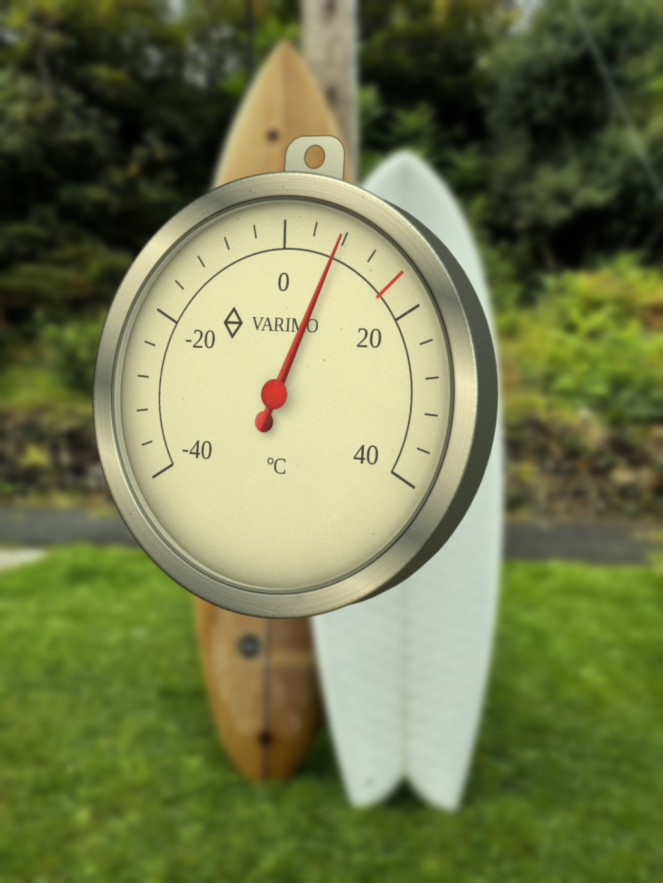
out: 8 °C
